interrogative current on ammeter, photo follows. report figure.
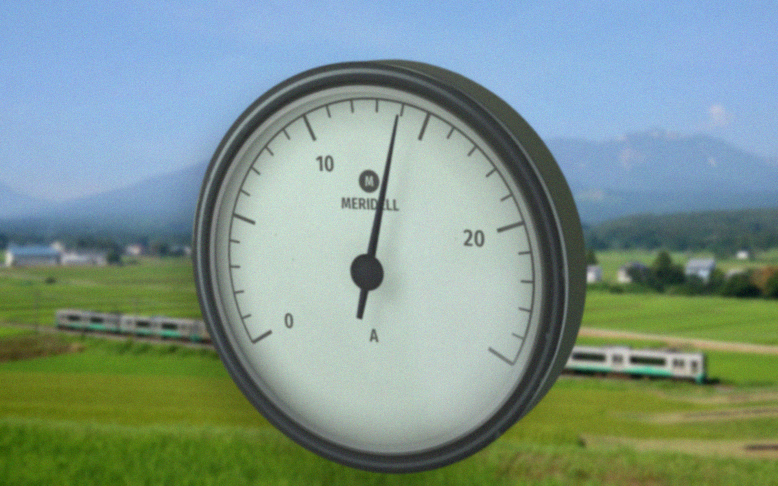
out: 14 A
